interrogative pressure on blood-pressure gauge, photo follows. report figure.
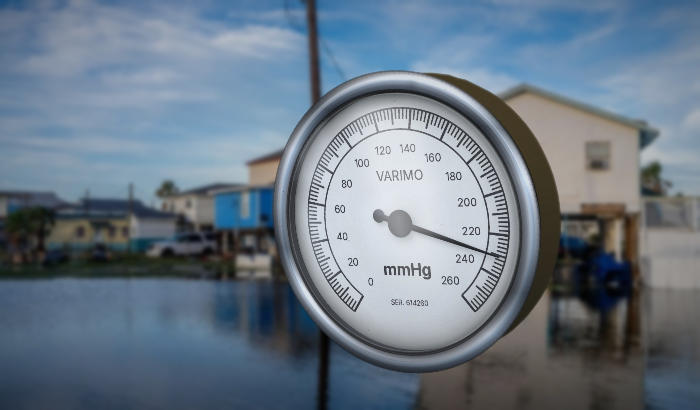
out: 230 mmHg
